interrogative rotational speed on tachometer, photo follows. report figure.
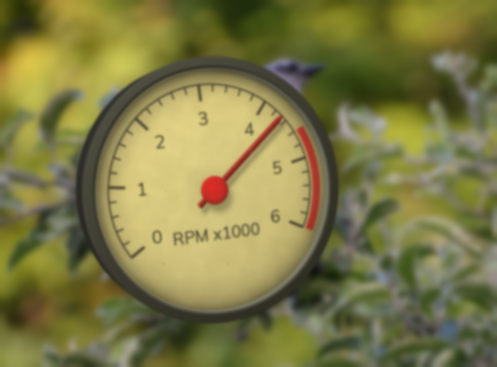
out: 4300 rpm
